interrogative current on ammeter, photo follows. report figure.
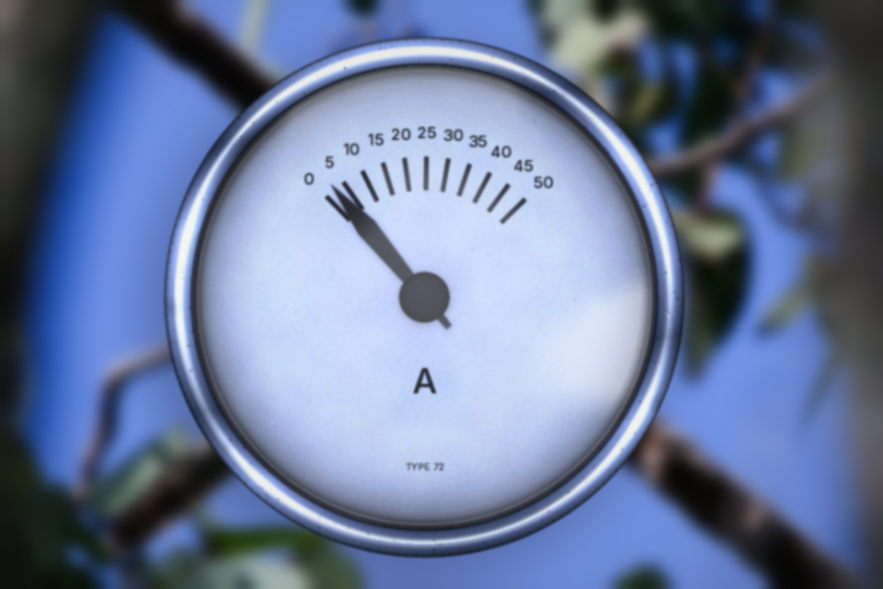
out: 2.5 A
